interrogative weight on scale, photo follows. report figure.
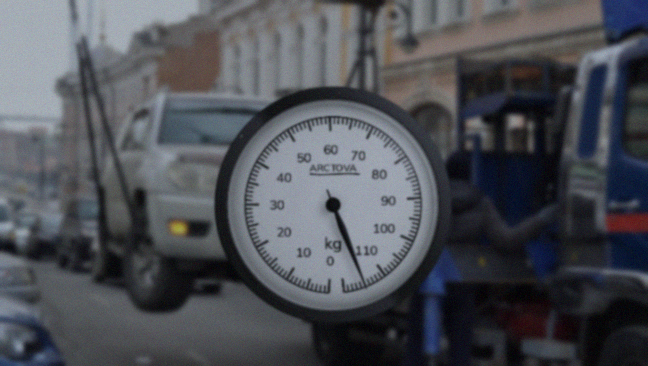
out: 115 kg
